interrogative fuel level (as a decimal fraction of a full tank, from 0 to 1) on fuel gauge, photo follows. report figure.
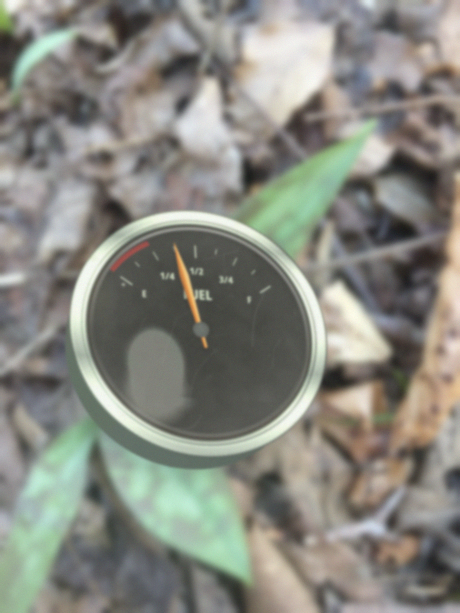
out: 0.375
